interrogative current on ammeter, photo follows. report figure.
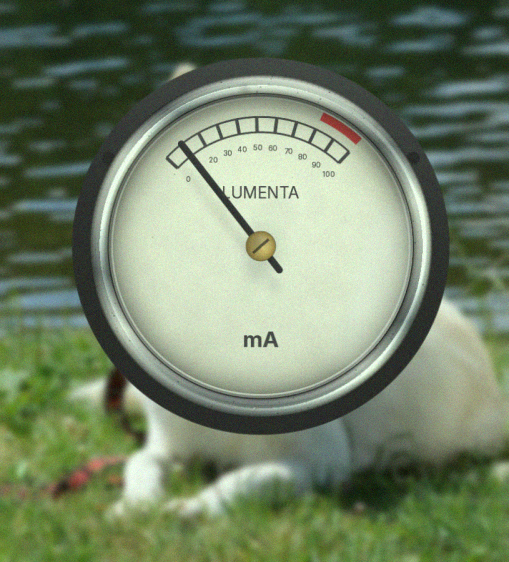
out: 10 mA
